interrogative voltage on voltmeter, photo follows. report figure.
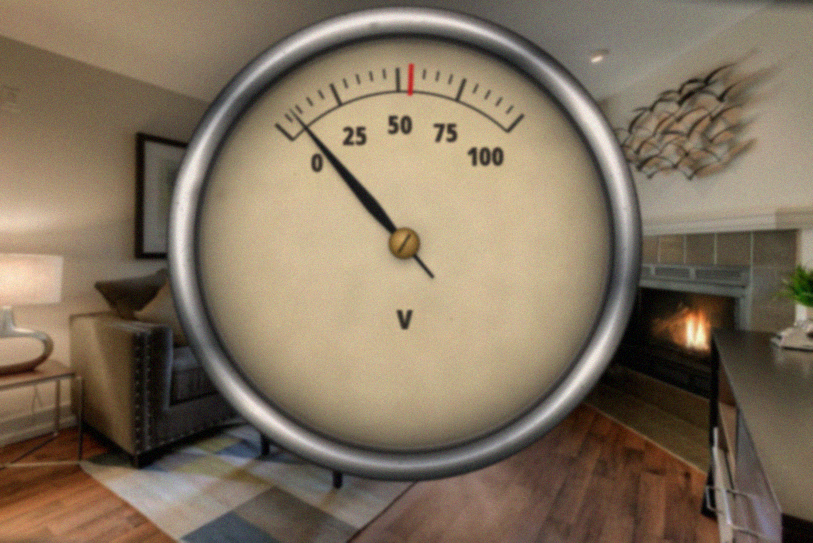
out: 7.5 V
